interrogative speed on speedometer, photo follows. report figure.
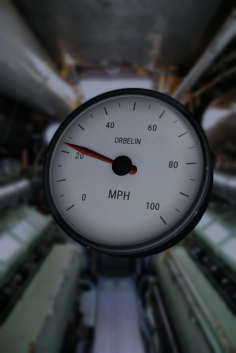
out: 22.5 mph
